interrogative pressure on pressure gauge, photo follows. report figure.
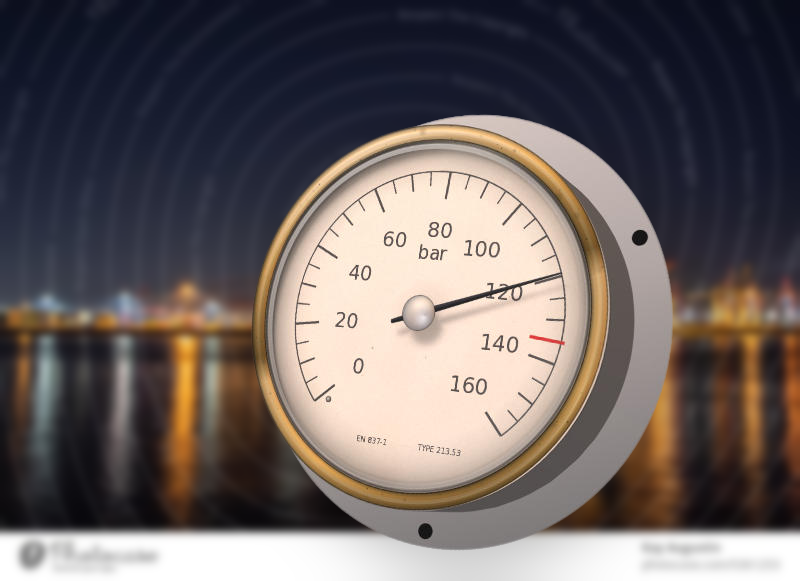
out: 120 bar
